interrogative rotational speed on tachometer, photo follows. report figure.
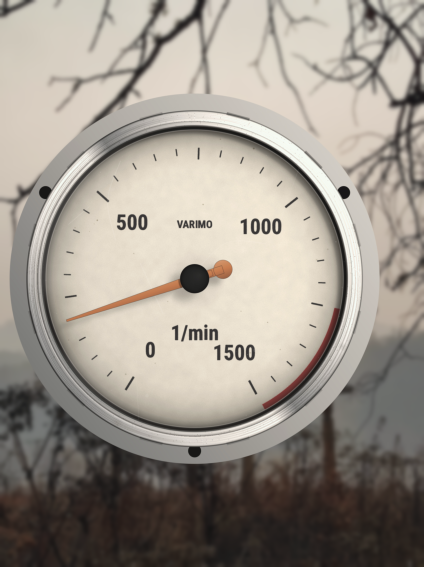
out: 200 rpm
